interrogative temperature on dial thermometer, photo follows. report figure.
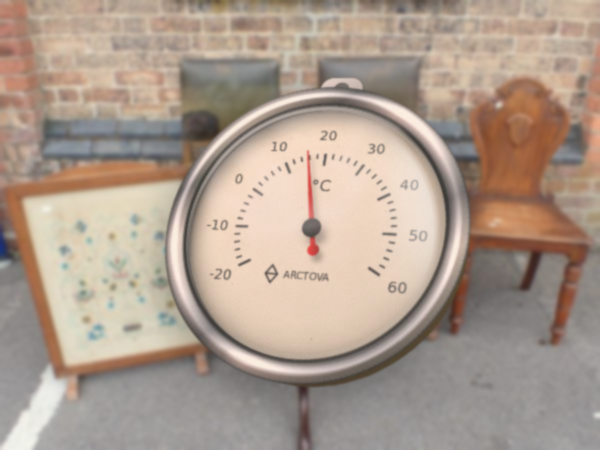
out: 16 °C
